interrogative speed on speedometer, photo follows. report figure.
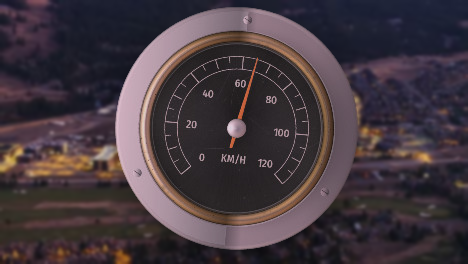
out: 65 km/h
